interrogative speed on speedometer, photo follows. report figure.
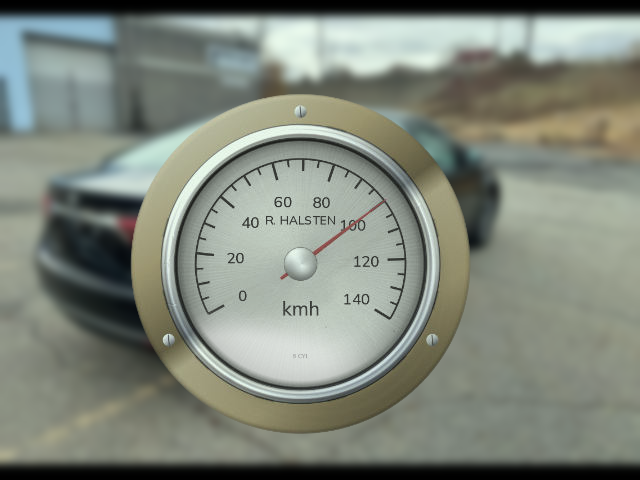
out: 100 km/h
